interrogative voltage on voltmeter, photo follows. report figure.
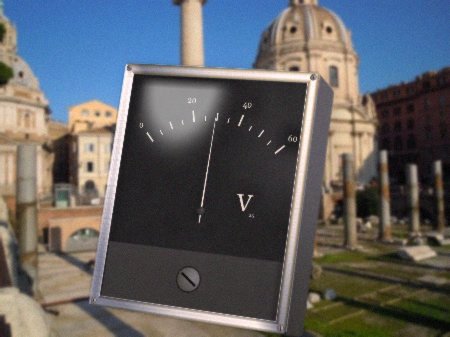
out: 30 V
